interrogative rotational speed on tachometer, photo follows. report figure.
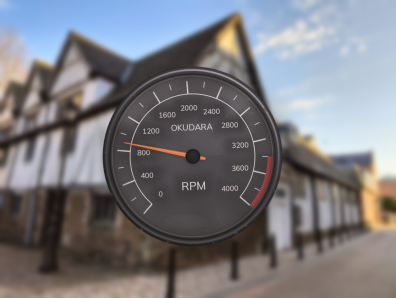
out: 900 rpm
